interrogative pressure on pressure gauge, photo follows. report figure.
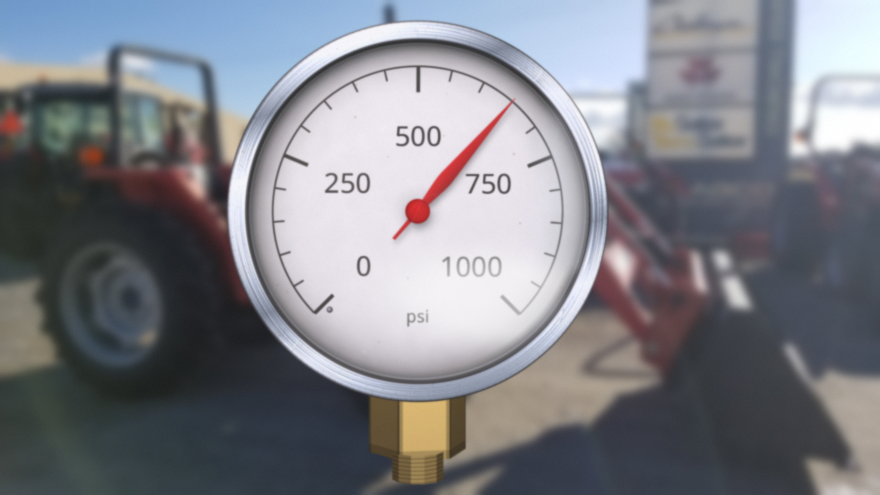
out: 650 psi
